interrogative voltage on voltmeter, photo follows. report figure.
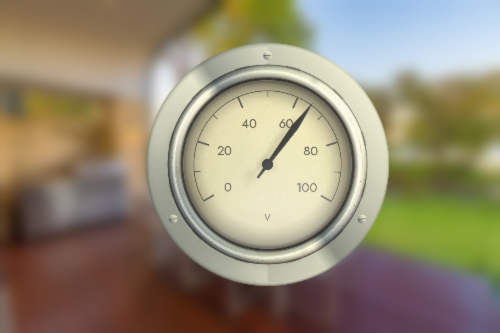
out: 65 V
